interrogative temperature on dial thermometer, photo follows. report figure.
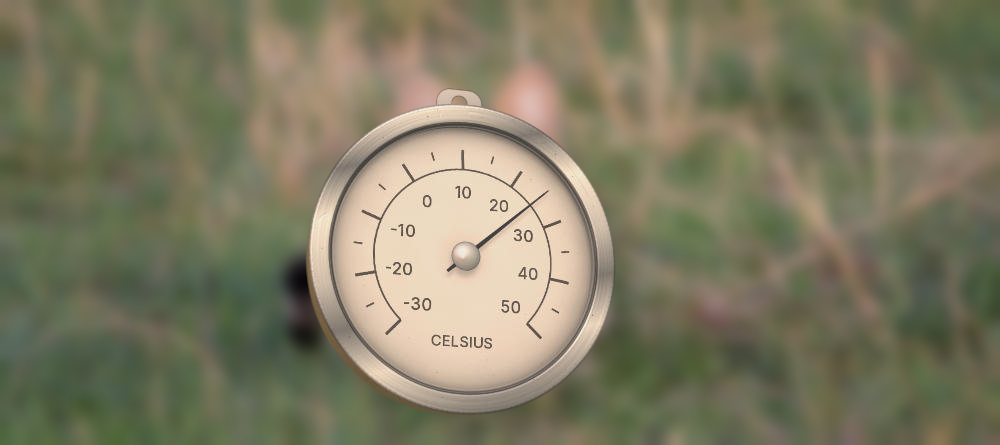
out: 25 °C
